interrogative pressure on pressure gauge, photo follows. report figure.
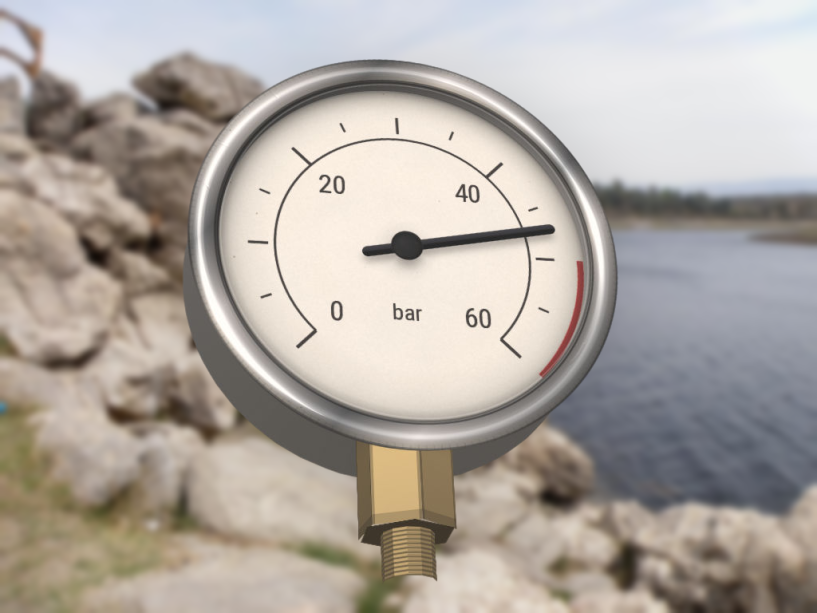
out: 47.5 bar
